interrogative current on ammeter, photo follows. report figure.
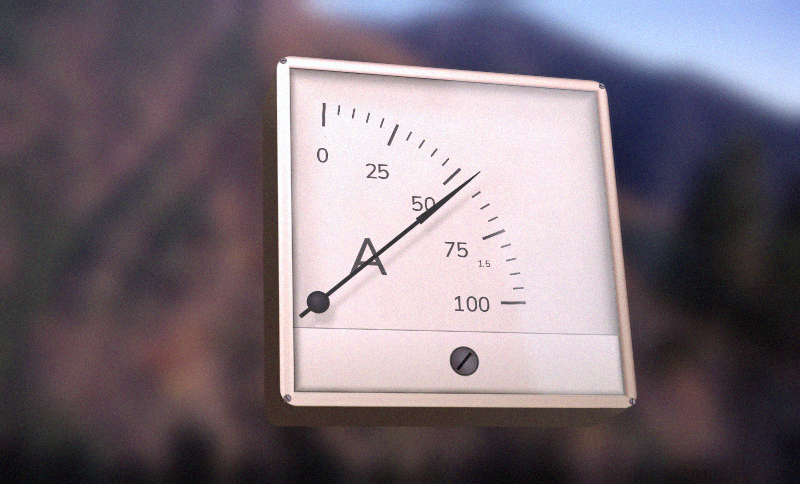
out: 55 A
